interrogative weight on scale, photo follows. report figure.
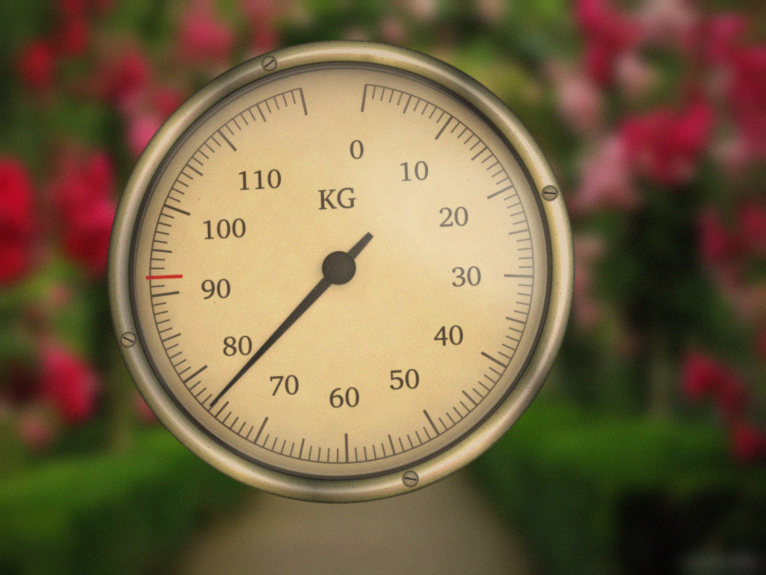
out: 76 kg
